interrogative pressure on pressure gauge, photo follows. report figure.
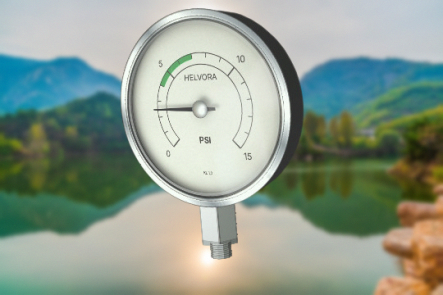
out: 2.5 psi
